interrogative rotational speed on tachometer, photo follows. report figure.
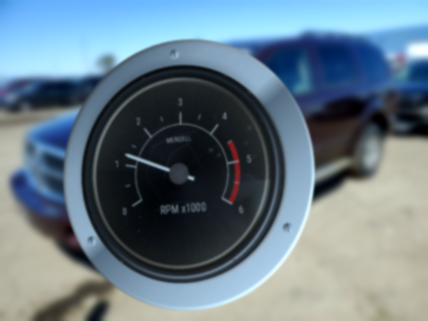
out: 1250 rpm
